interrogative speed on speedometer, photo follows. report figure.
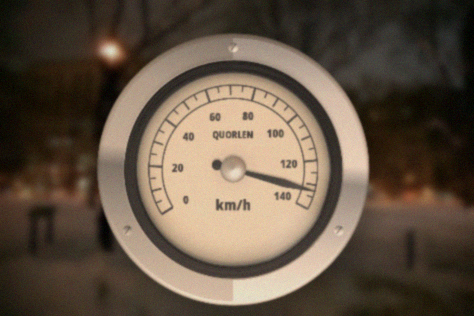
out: 132.5 km/h
